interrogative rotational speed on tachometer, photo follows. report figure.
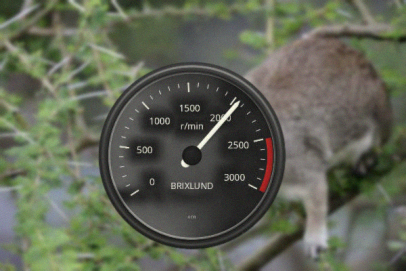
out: 2050 rpm
